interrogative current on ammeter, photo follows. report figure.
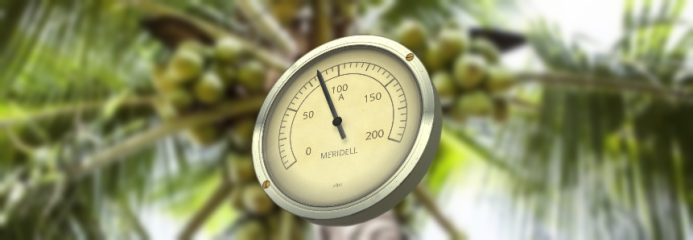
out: 85 A
